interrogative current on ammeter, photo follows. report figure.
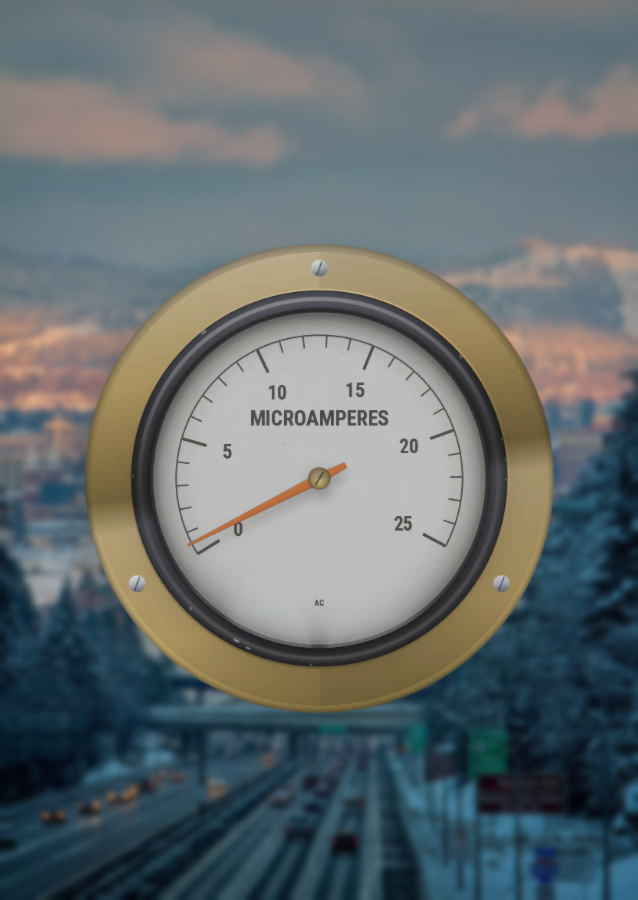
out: 0.5 µA
